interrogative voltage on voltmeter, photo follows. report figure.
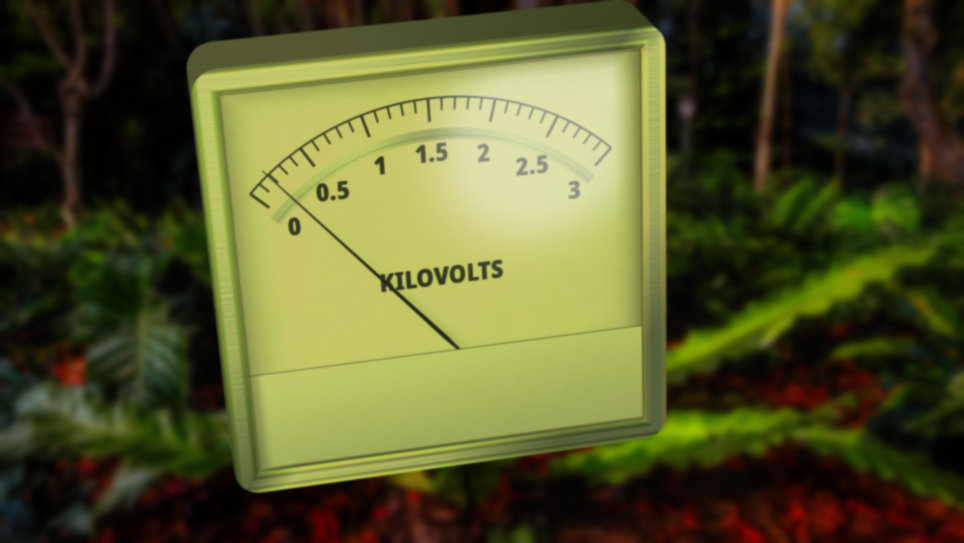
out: 0.2 kV
